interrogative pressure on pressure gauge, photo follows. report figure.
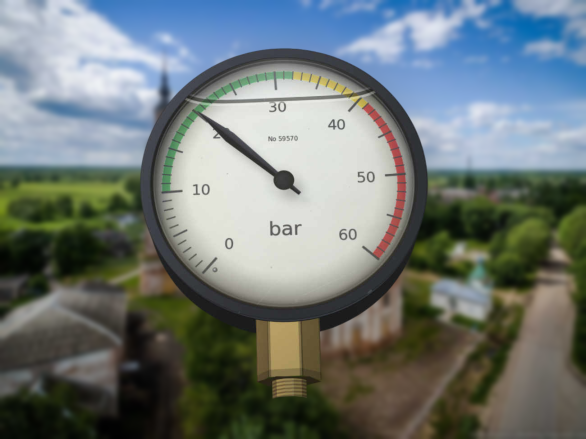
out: 20 bar
